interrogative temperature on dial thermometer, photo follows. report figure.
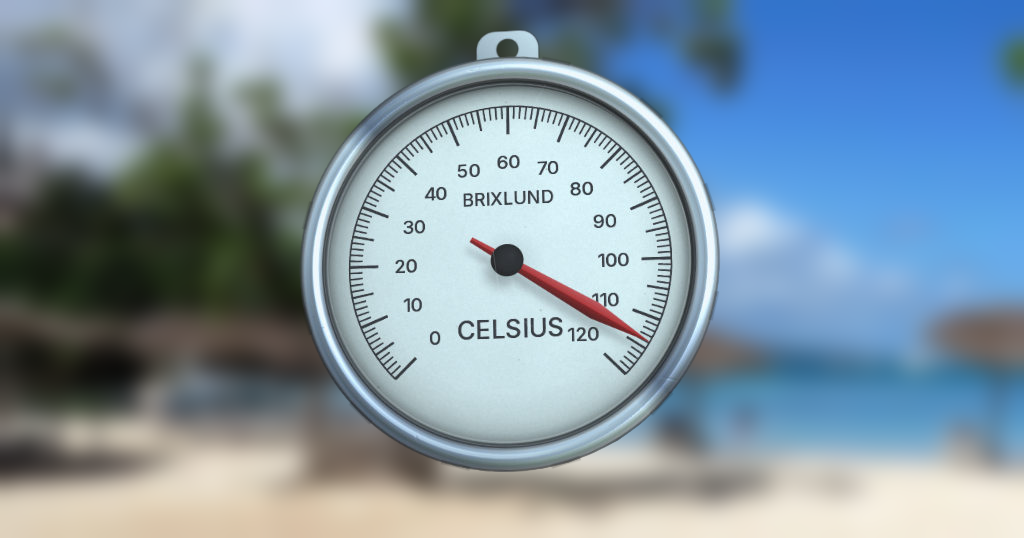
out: 114 °C
